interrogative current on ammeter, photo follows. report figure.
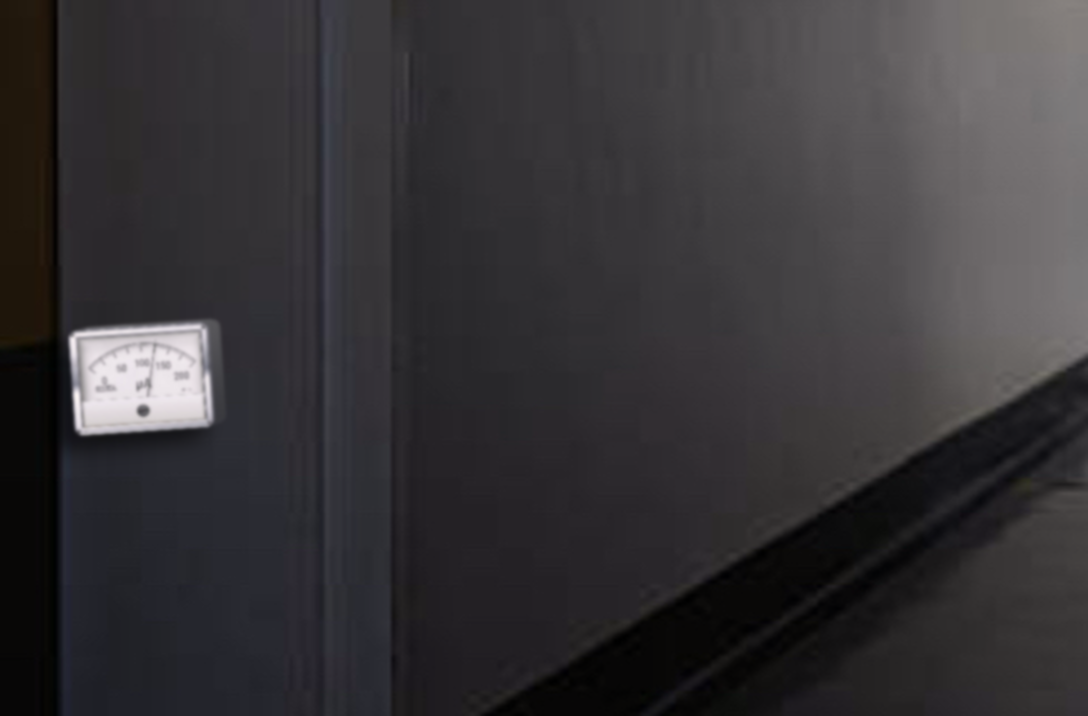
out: 125 µA
